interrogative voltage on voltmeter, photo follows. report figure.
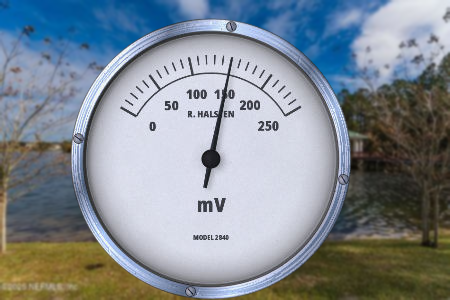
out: 150 mV
